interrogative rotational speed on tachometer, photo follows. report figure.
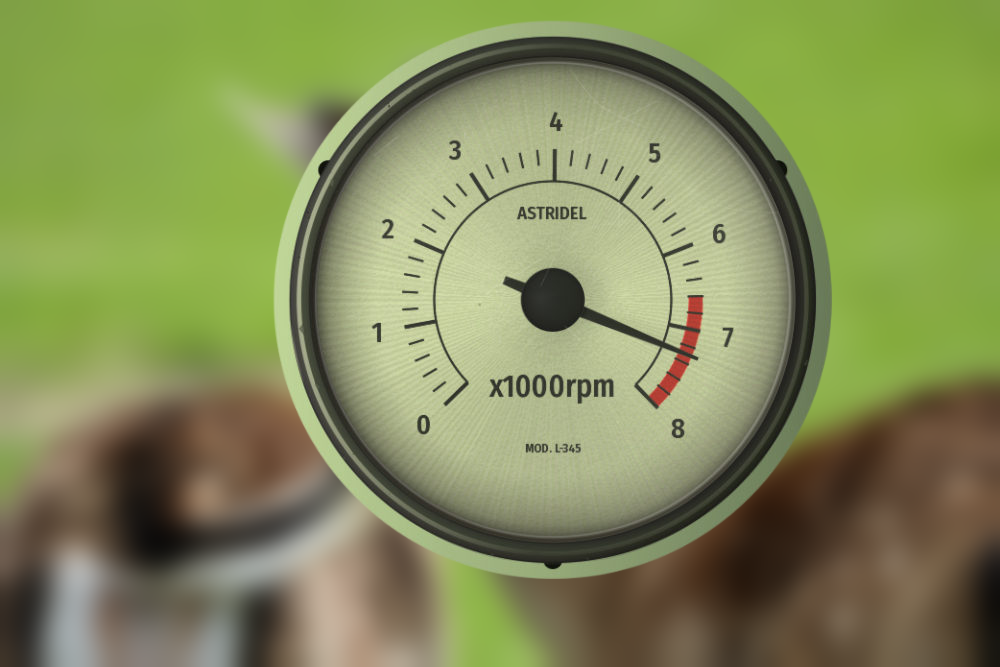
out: 7300 rpm
